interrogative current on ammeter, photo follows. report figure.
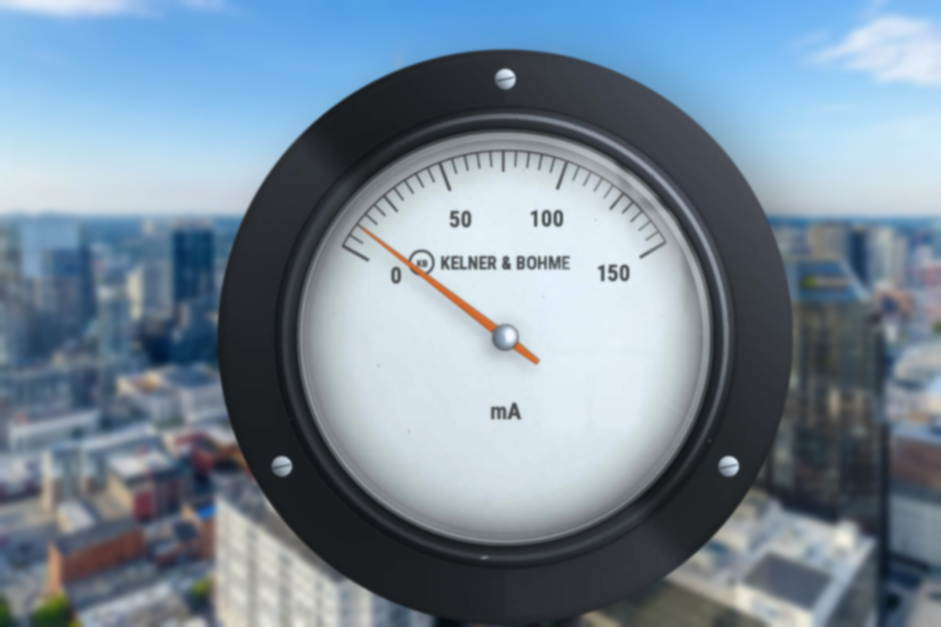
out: 10 mA
